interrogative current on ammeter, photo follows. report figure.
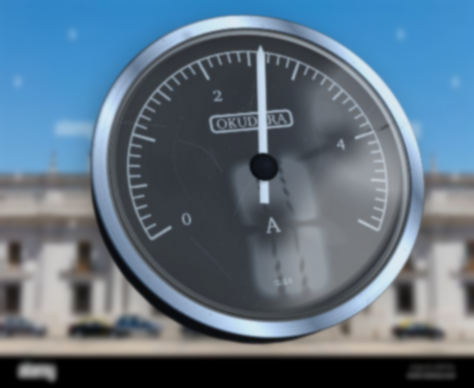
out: 2.6 A
